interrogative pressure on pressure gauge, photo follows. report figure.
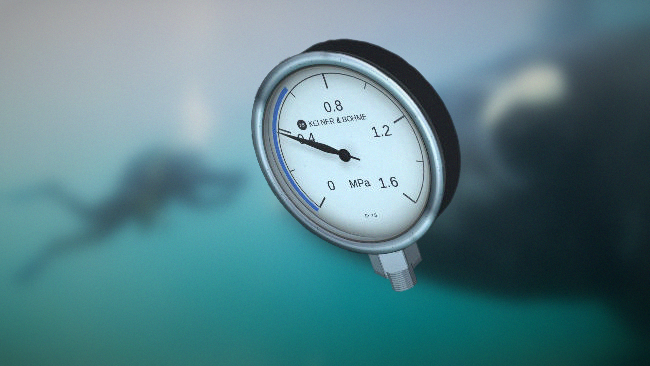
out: 0.4 MPa
